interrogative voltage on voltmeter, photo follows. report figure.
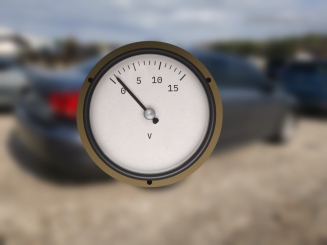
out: 1 V
